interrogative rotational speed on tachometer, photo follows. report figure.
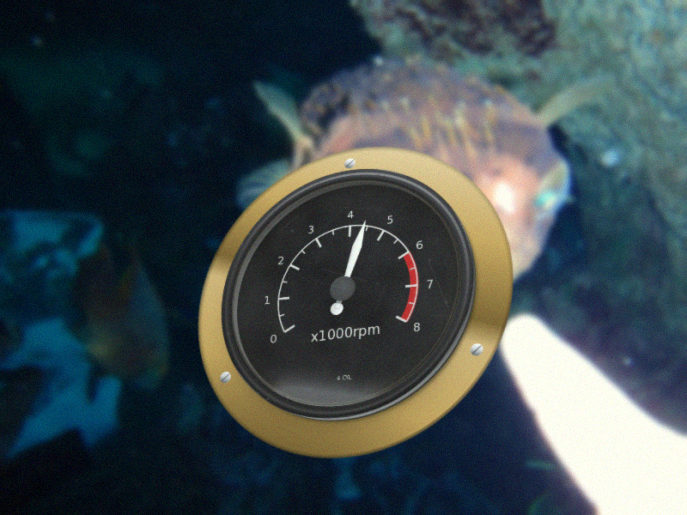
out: 4500 rpm
